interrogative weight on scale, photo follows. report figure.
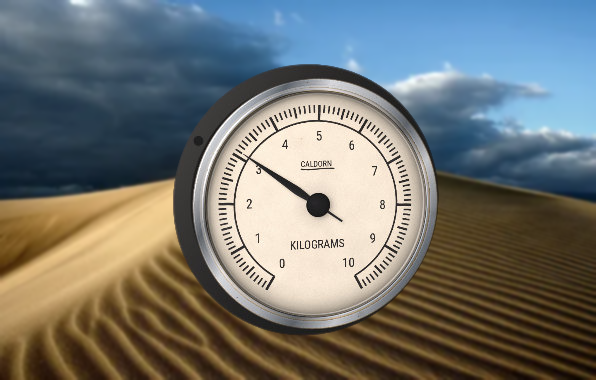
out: 3.1 kg
